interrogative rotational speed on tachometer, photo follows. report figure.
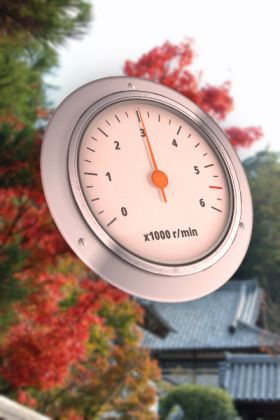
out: 3000 rpm
